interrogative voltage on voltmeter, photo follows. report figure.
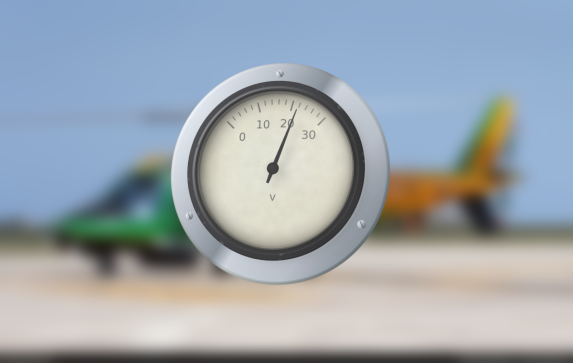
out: 22 V
